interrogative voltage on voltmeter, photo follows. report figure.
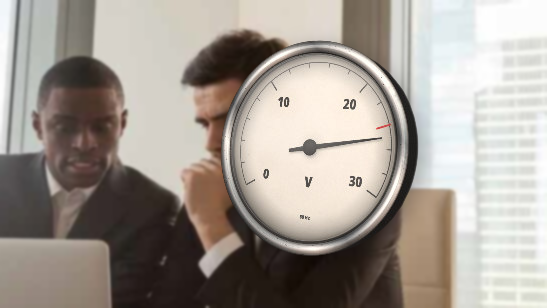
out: 25 V
